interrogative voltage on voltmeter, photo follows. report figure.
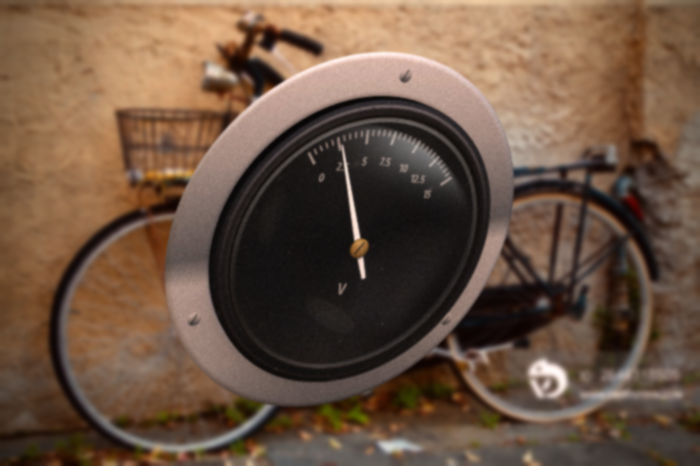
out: 2.5 V
